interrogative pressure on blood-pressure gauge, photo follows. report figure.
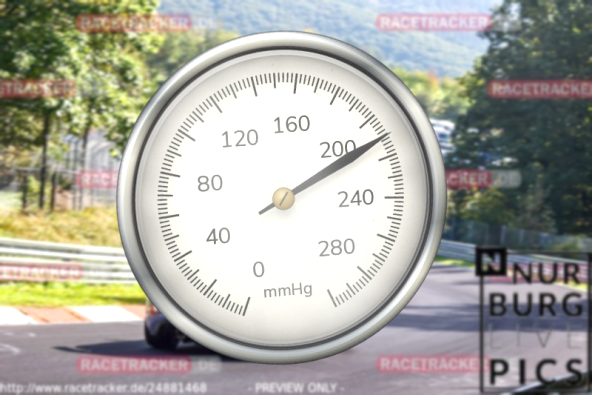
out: 210 mmHg
